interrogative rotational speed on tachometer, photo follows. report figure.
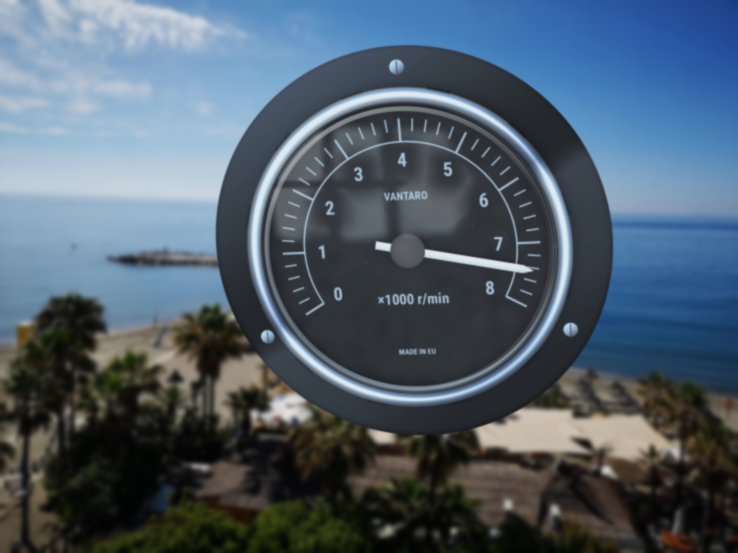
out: 7400 rpm
